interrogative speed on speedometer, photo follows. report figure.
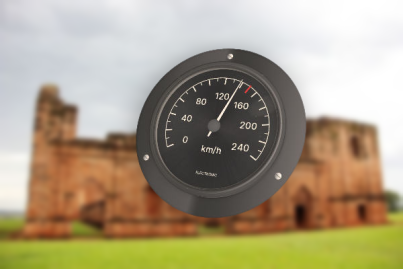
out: 140 km/h
